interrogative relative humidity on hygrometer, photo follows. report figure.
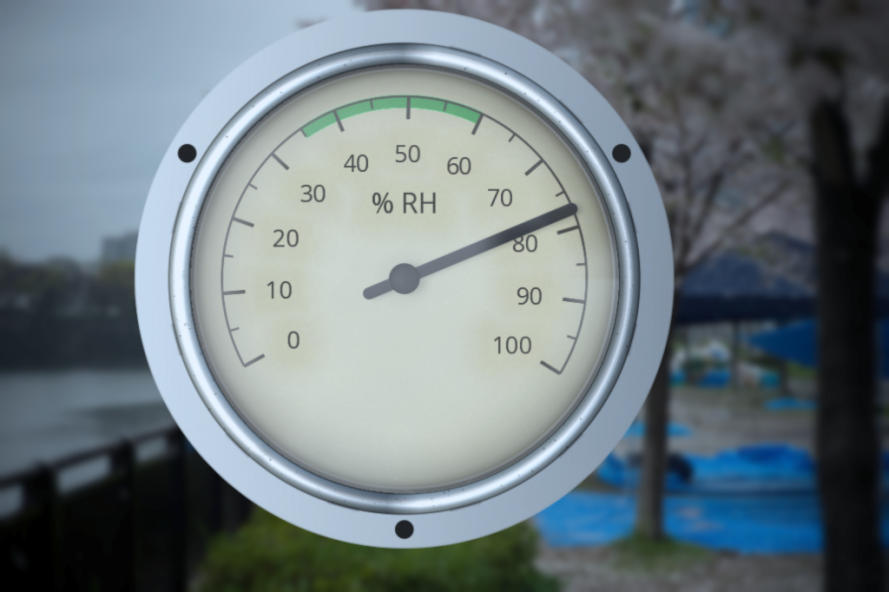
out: 77.5 %
